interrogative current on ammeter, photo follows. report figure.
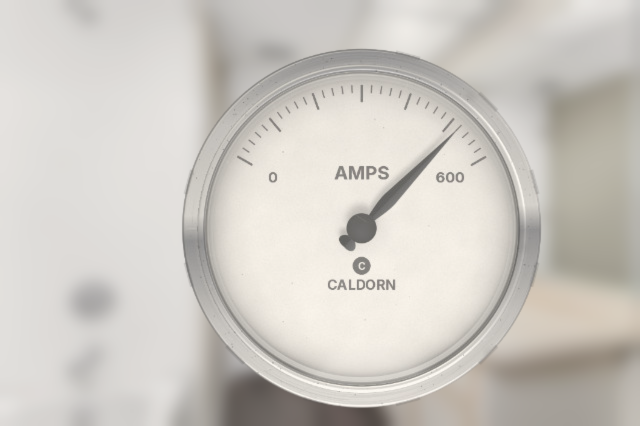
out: 520 A
